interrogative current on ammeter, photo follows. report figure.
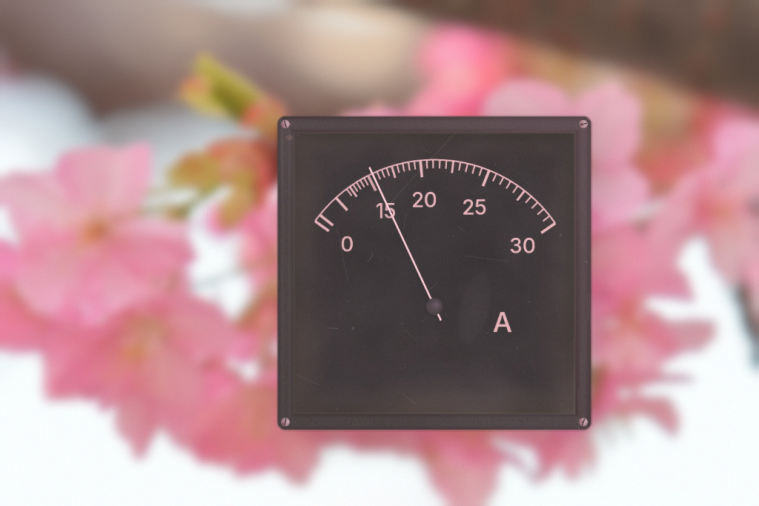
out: 15.5 A
